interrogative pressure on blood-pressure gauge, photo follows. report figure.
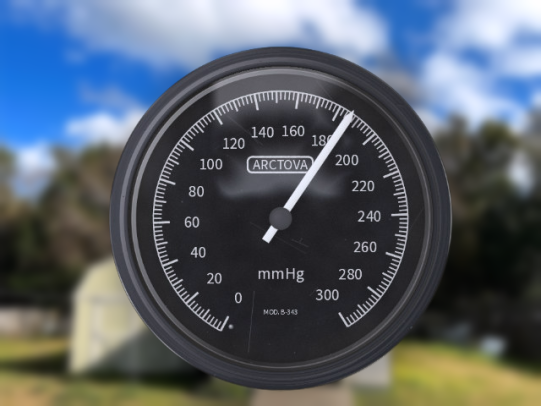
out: 186 mmHg
